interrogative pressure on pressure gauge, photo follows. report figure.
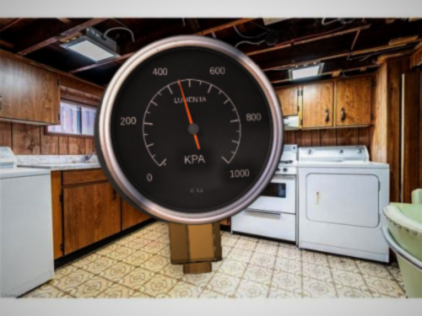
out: 450 kPa
